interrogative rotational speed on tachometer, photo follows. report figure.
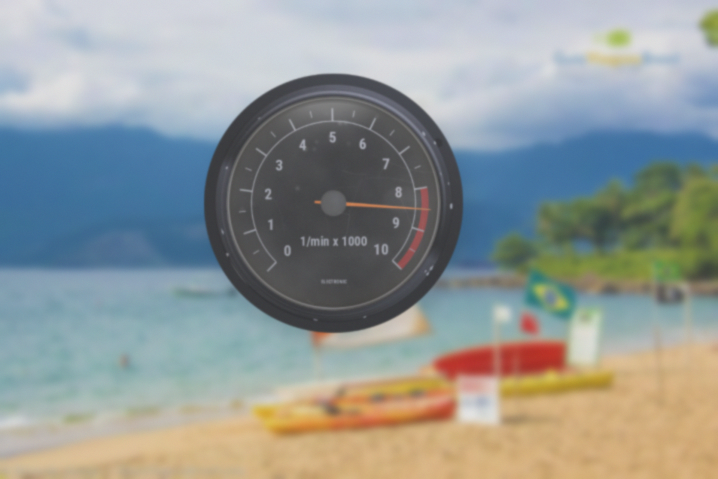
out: 8500 rpm
